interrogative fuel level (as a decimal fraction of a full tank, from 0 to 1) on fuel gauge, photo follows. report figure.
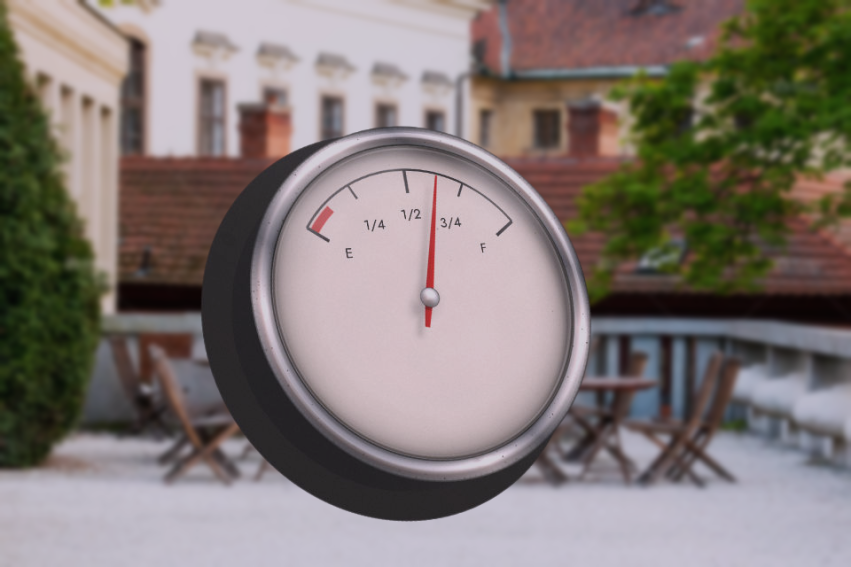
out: 0.625
